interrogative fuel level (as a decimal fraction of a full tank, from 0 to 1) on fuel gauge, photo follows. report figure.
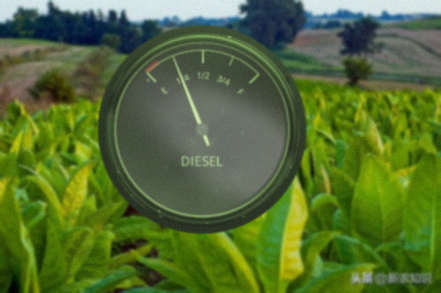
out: 0.25
